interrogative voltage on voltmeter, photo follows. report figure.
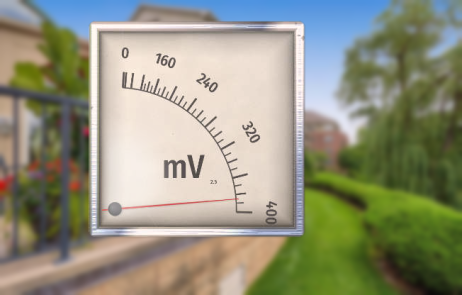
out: 385 mV
